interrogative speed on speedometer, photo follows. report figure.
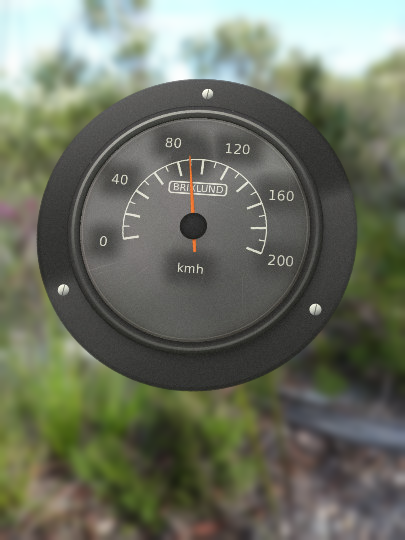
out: 90 km/h
